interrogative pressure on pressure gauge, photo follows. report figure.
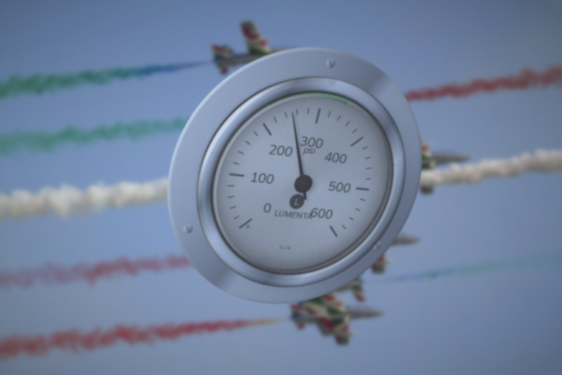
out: 250 psi
